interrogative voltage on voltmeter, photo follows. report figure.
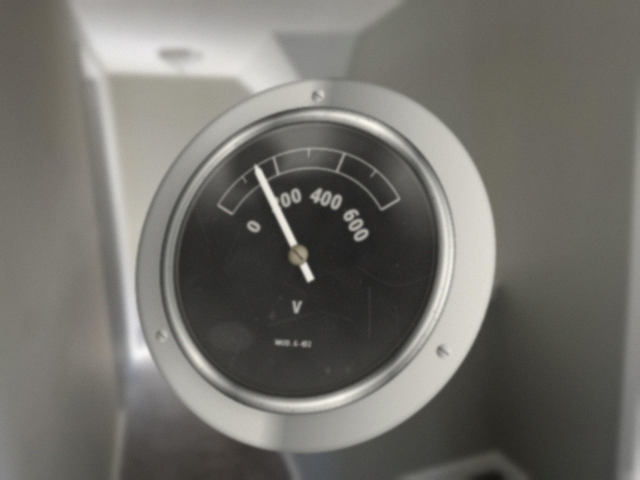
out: 150 V
